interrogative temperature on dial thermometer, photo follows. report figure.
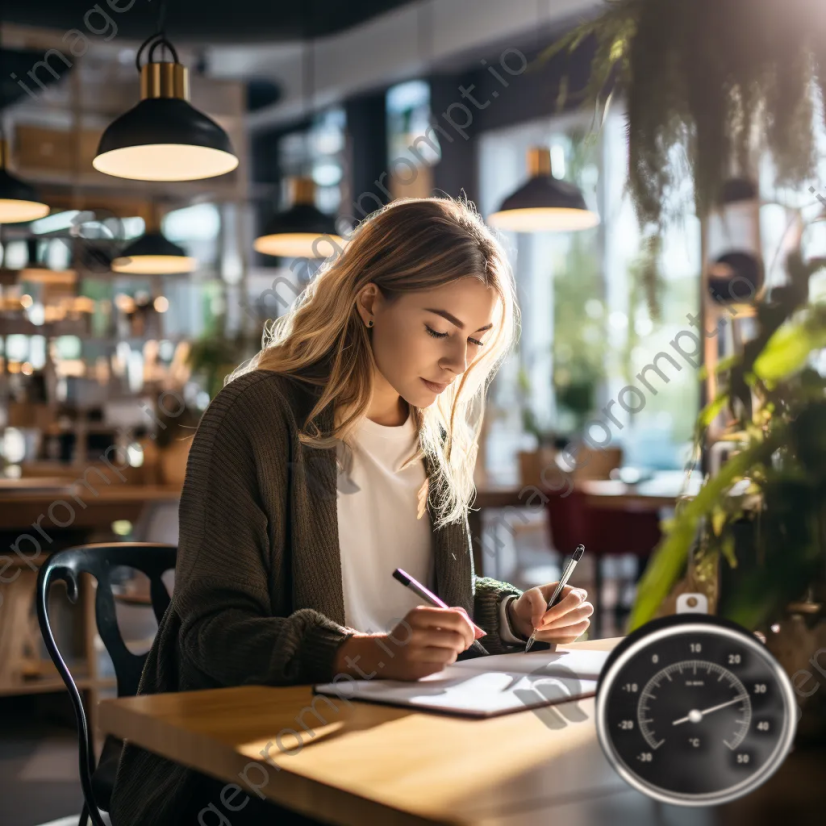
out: 30 °C
